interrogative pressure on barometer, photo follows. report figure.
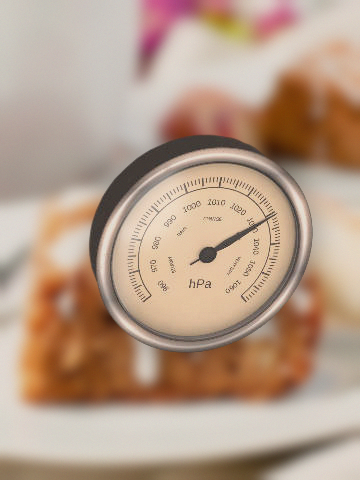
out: 1030 hPa
